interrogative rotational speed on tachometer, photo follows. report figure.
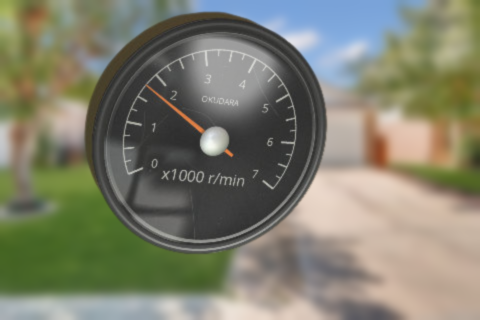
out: 1750 rpm
